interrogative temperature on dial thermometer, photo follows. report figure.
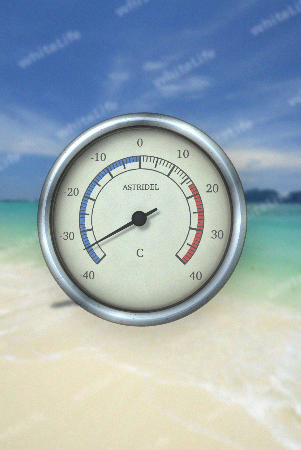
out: -35 °C
